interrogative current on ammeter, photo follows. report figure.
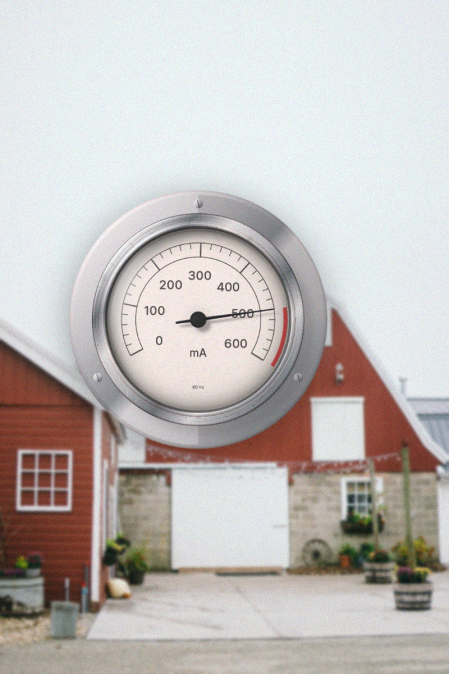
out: 500 mA
